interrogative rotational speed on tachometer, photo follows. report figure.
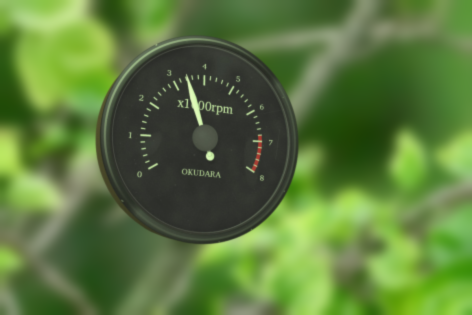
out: 3400 rpm
